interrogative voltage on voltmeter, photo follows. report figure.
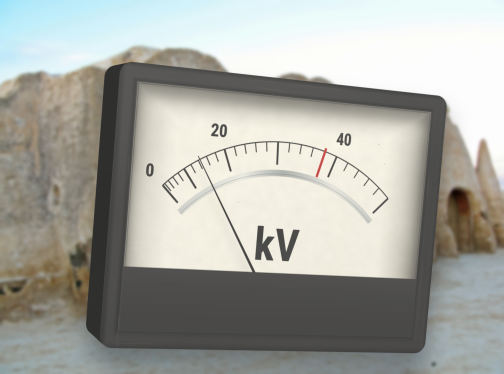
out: 14 kV
